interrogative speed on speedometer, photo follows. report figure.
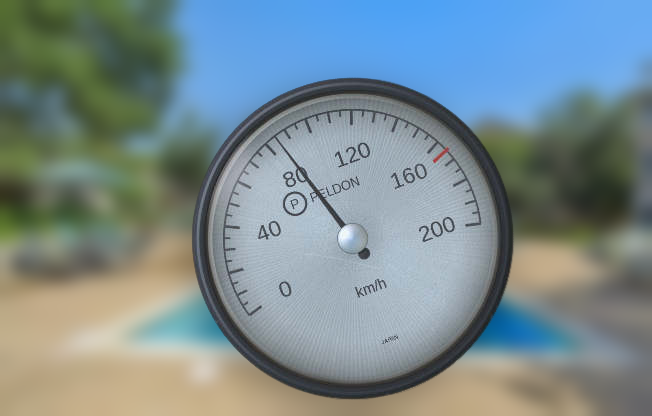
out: 85 km/h
